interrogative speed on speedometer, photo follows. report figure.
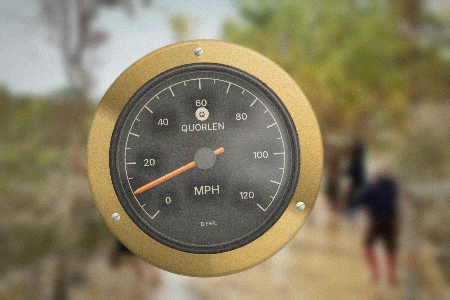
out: 10 mph
